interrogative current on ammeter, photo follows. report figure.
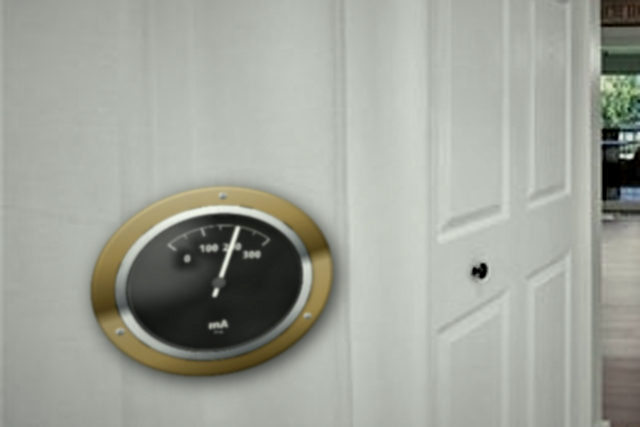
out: 200 mA
